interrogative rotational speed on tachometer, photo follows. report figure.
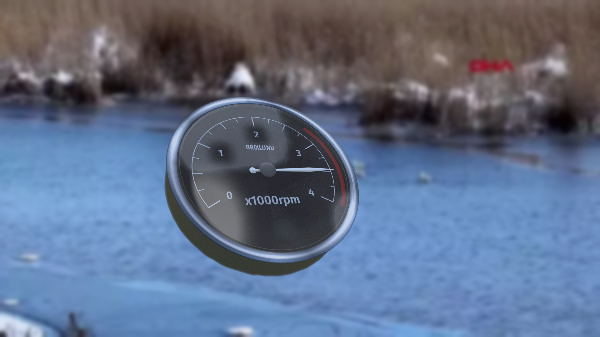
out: 3500 rpm
